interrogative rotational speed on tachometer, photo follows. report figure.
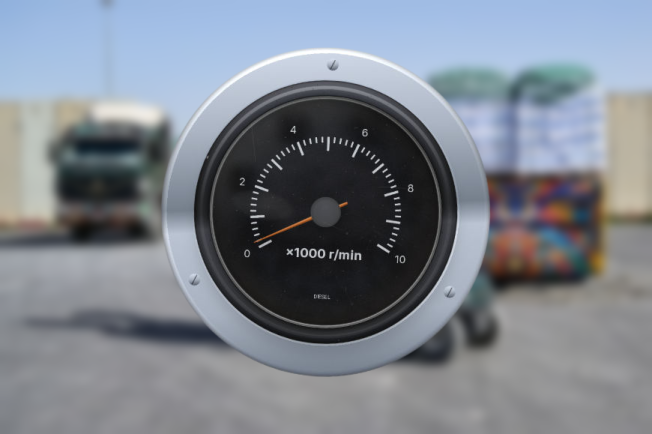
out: 200 rpm
